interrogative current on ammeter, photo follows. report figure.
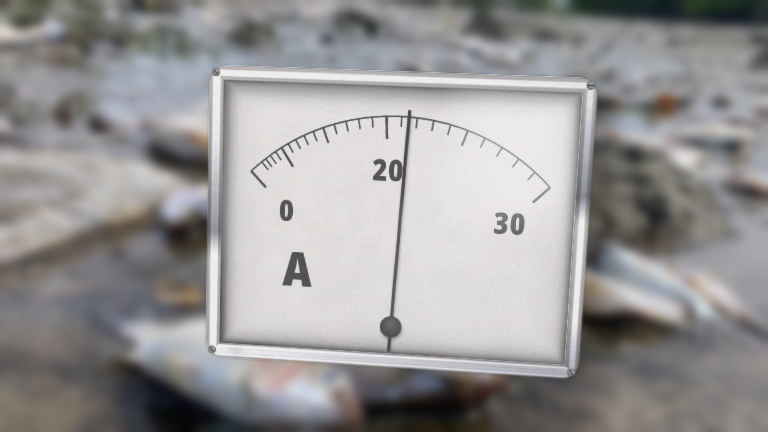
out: 21.5 A
